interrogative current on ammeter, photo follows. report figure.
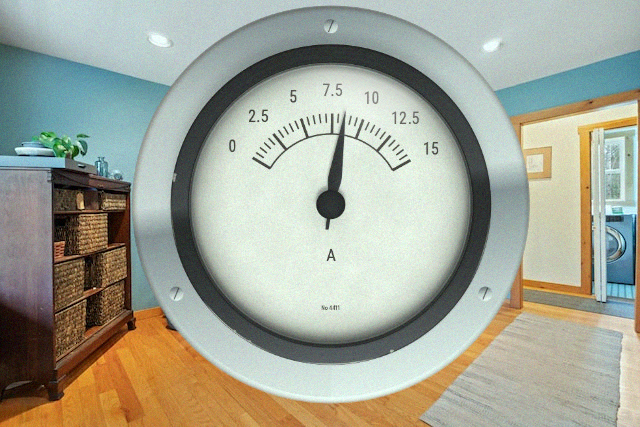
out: 8.5 A
